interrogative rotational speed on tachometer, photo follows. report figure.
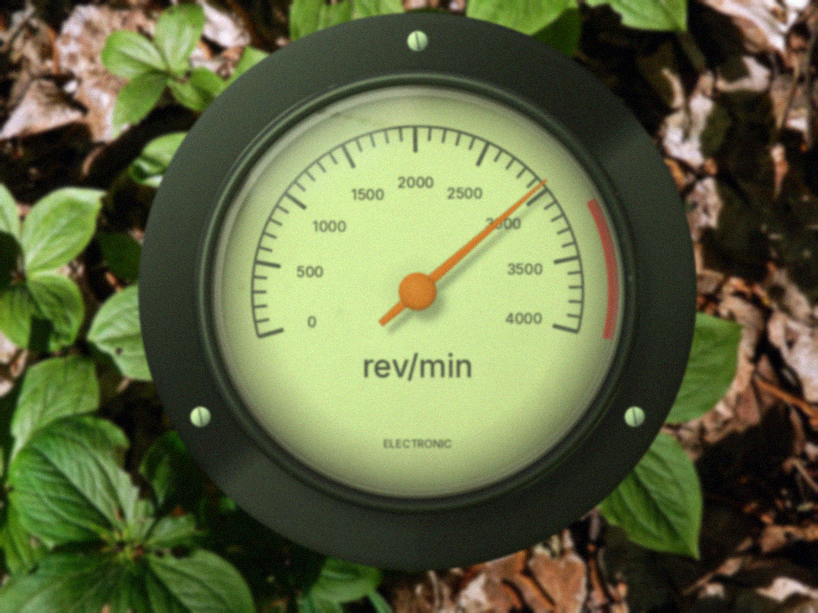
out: 2950 rpm
